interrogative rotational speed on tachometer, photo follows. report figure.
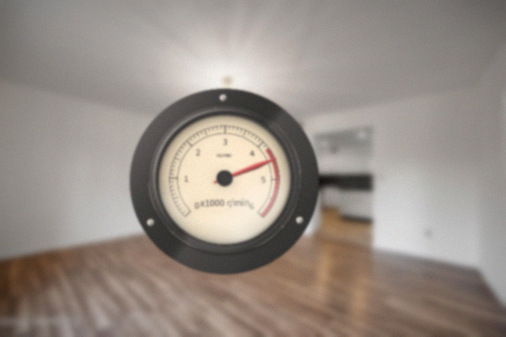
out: 4500 rpm
